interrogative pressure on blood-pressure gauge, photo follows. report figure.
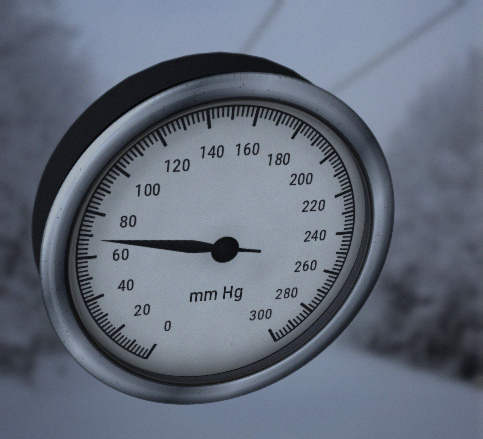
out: 70 mmHg
